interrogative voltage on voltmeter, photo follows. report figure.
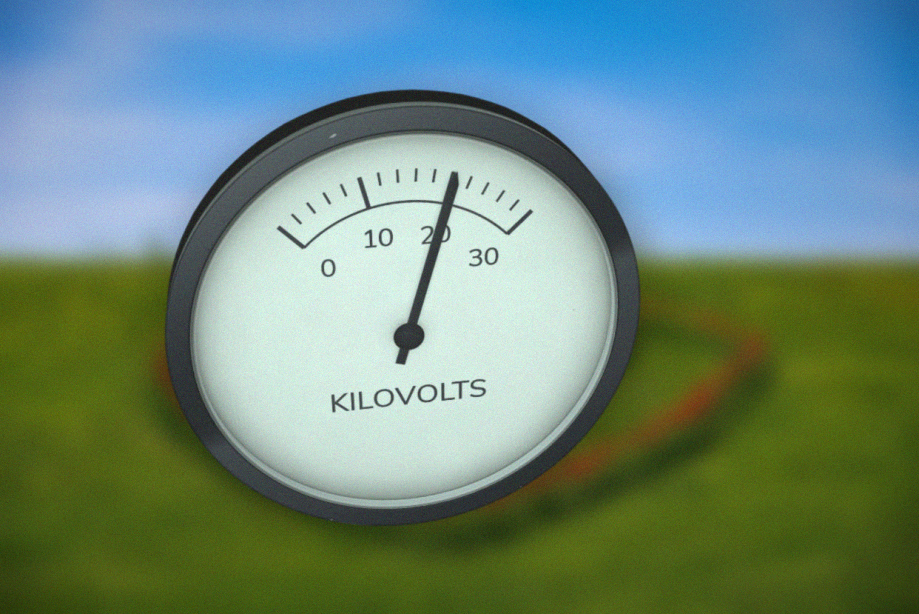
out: 20 kV
